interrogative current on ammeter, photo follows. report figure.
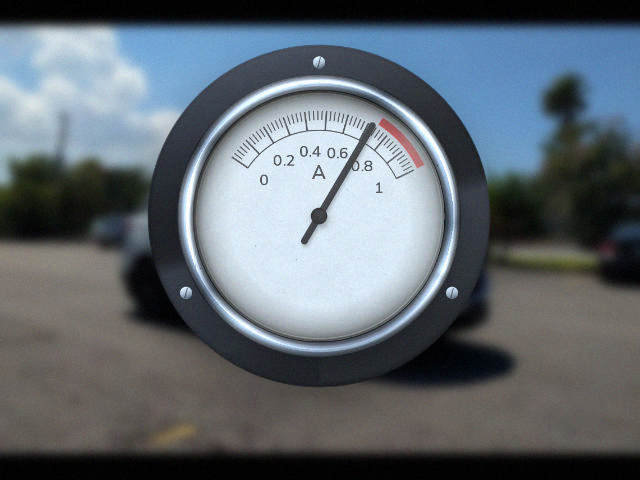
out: 0.72 A
